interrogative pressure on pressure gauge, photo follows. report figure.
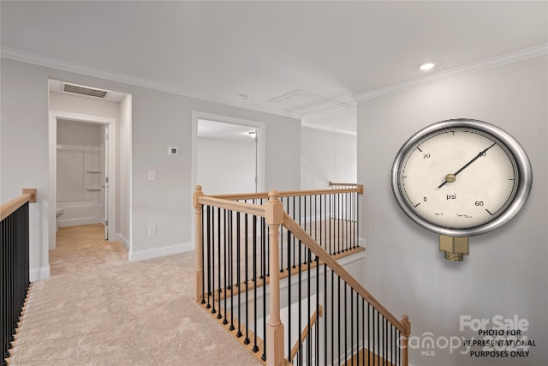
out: 40 psi
